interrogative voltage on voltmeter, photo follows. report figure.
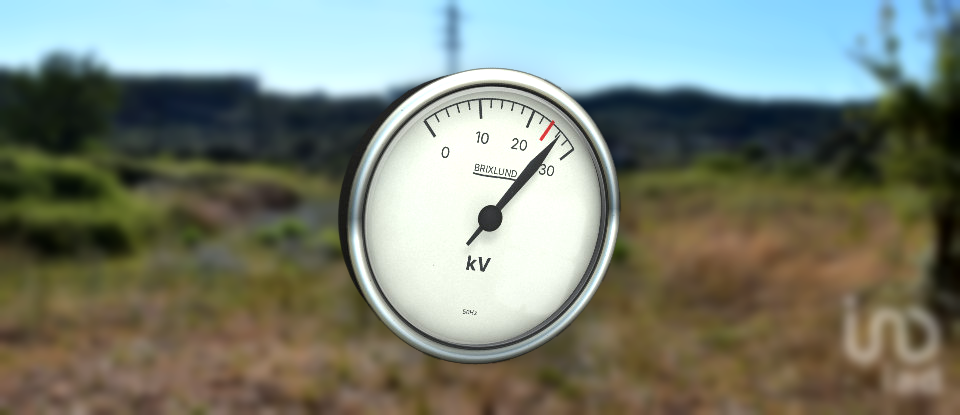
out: 26 kV
